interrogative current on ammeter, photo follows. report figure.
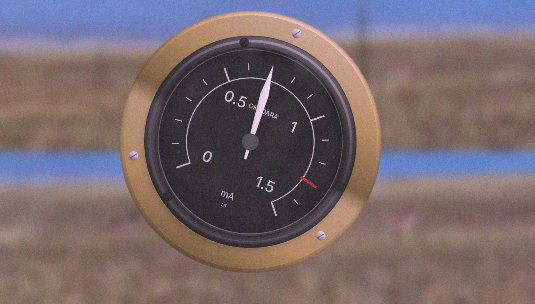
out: 0.7 mA
